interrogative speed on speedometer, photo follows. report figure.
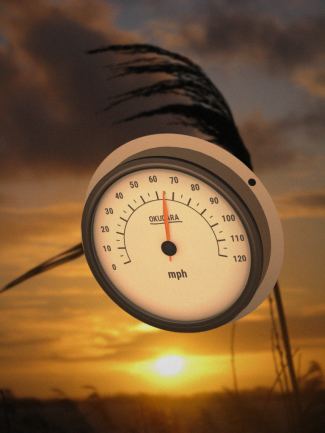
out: 65 mph
